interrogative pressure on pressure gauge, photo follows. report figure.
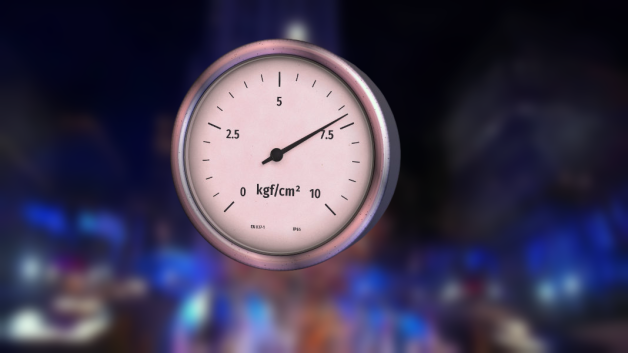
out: 7.25 kg/cm²
